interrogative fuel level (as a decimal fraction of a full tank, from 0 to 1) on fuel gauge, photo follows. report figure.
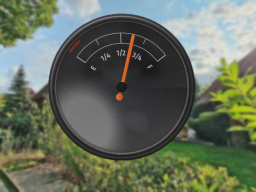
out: 0.625
